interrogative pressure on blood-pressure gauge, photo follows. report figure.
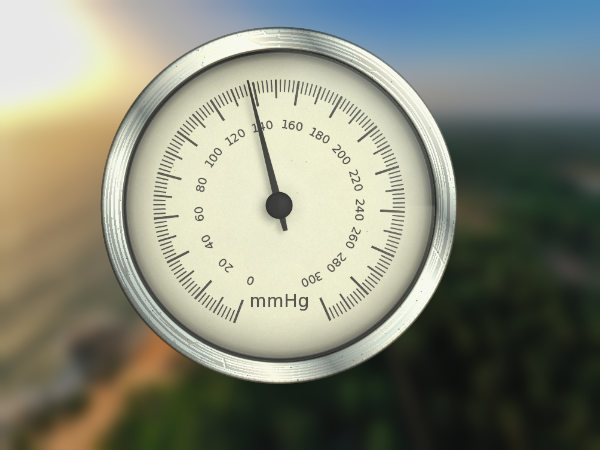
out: 138 mmHg
